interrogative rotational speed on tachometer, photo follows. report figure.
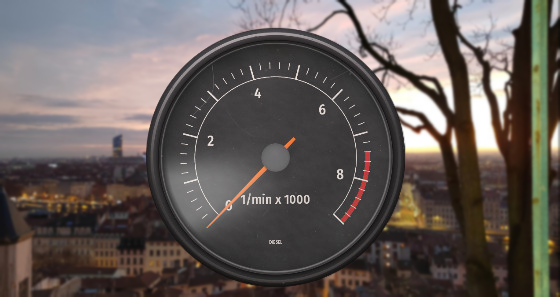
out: 0 rpm
